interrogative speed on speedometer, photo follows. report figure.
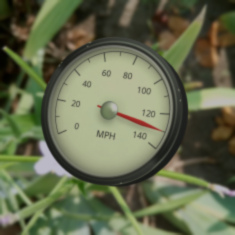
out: 130 mph
